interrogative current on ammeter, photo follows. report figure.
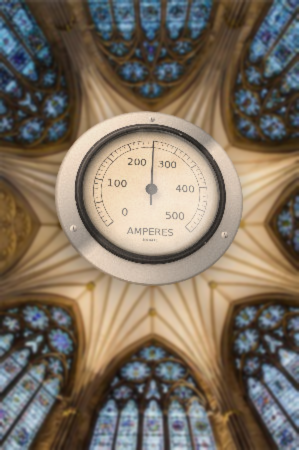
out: 250 A
